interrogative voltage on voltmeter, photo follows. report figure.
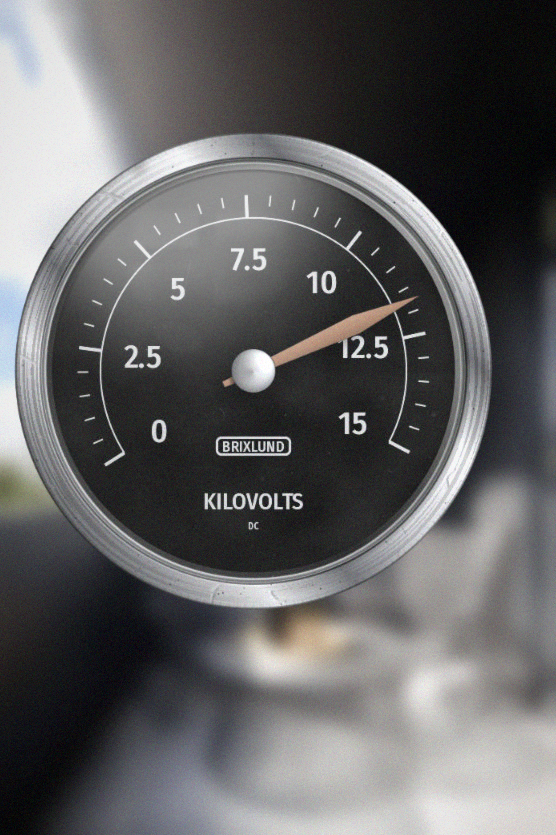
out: 11.75 kV
